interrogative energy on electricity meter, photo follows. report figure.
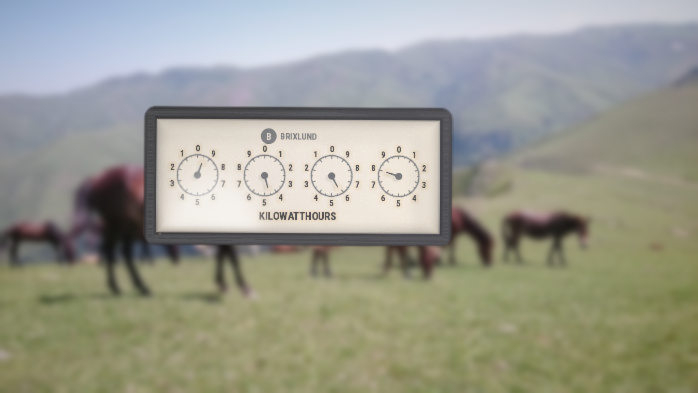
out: 9458 kWh
